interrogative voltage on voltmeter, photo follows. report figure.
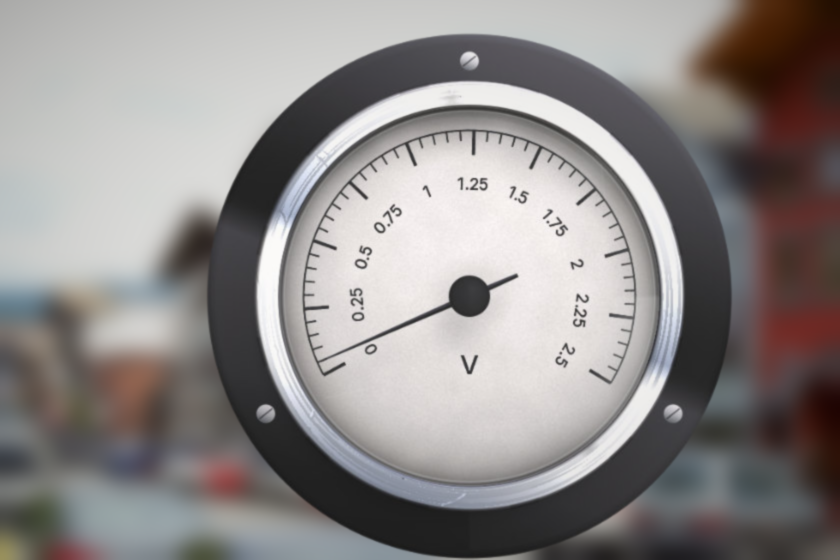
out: 0.05 V
